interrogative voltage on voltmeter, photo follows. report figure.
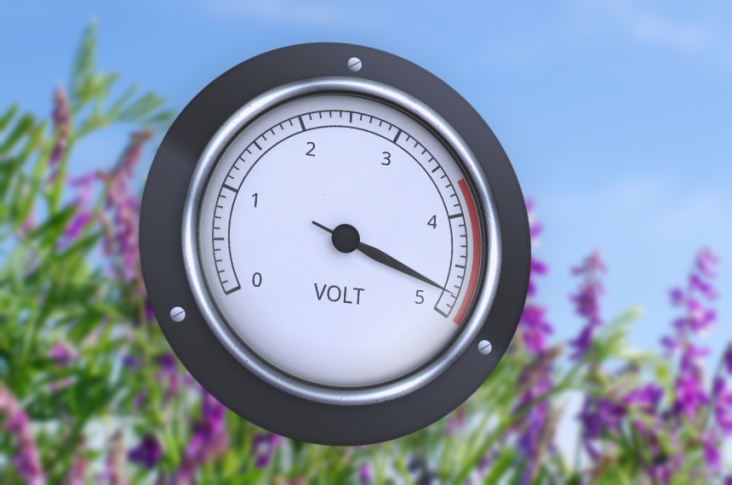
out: 4.8 V
